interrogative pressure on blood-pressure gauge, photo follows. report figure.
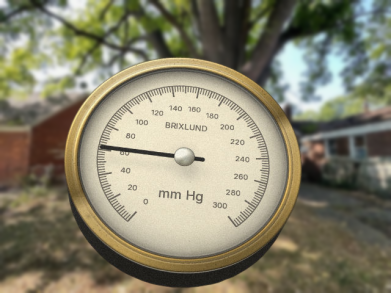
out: 60 mmHg
